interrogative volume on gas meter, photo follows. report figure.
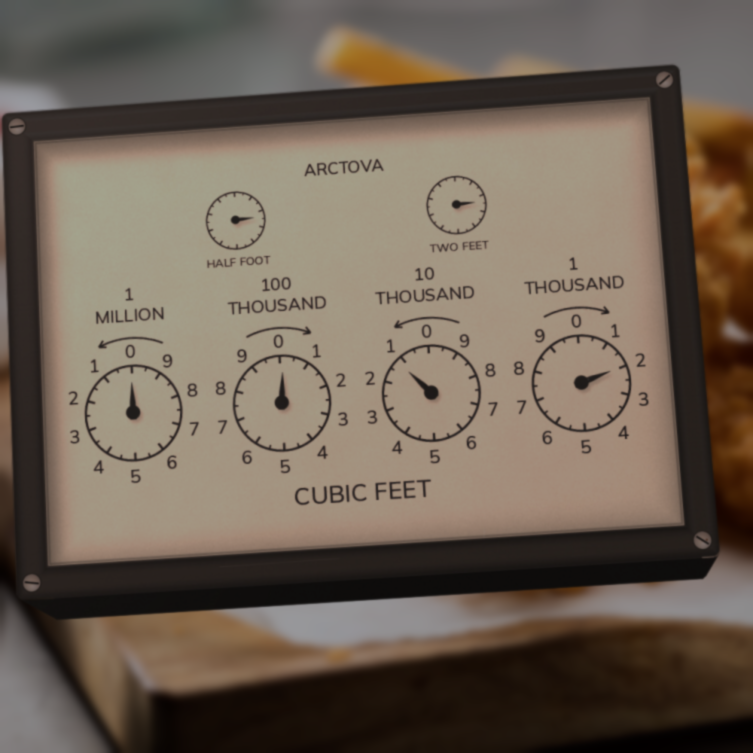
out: 1200 ft³
